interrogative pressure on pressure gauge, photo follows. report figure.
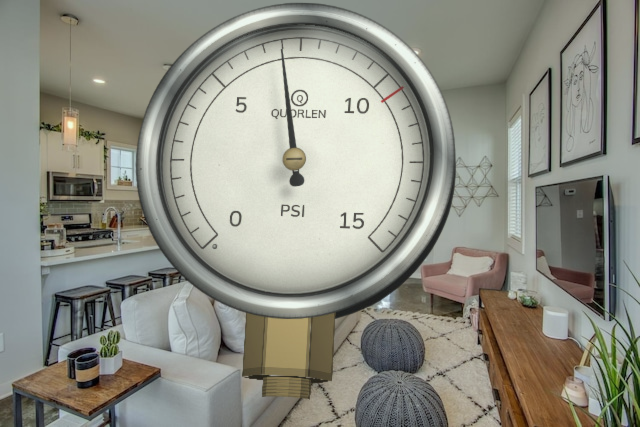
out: 7 psi
